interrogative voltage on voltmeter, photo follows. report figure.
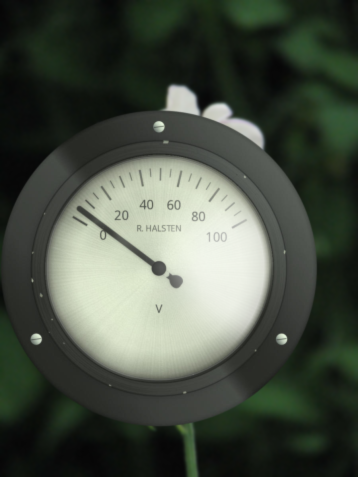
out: 5 V
